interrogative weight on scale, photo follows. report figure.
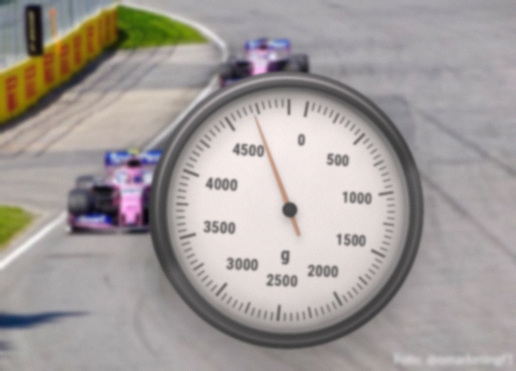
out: 4700 g
